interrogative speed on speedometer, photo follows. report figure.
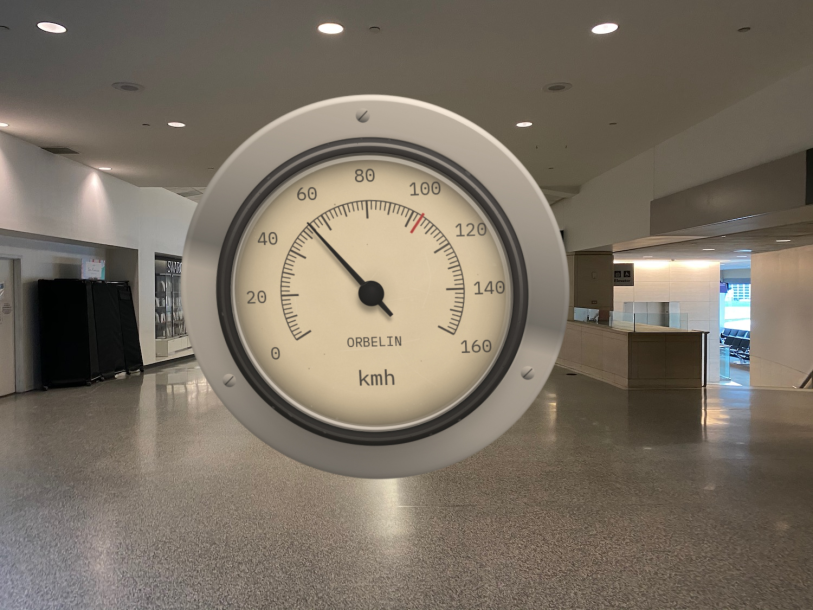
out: 54 km/h
